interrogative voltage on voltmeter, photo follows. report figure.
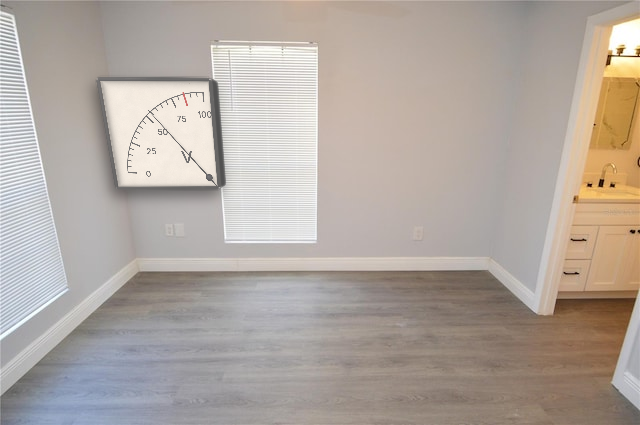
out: 55 V
